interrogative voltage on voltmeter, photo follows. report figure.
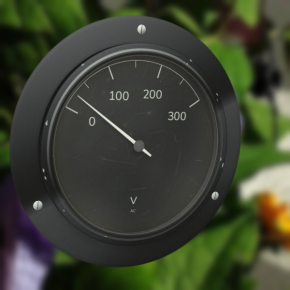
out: 25 V
